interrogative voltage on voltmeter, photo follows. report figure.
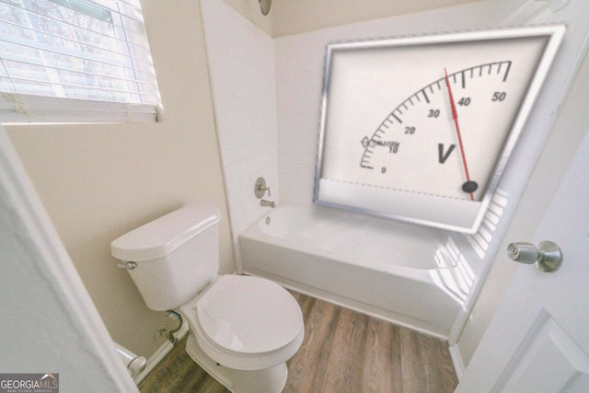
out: 36 V
